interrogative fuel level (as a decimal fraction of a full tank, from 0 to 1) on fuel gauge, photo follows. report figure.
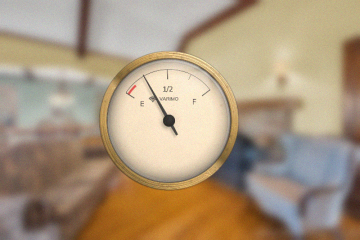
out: 0.25
